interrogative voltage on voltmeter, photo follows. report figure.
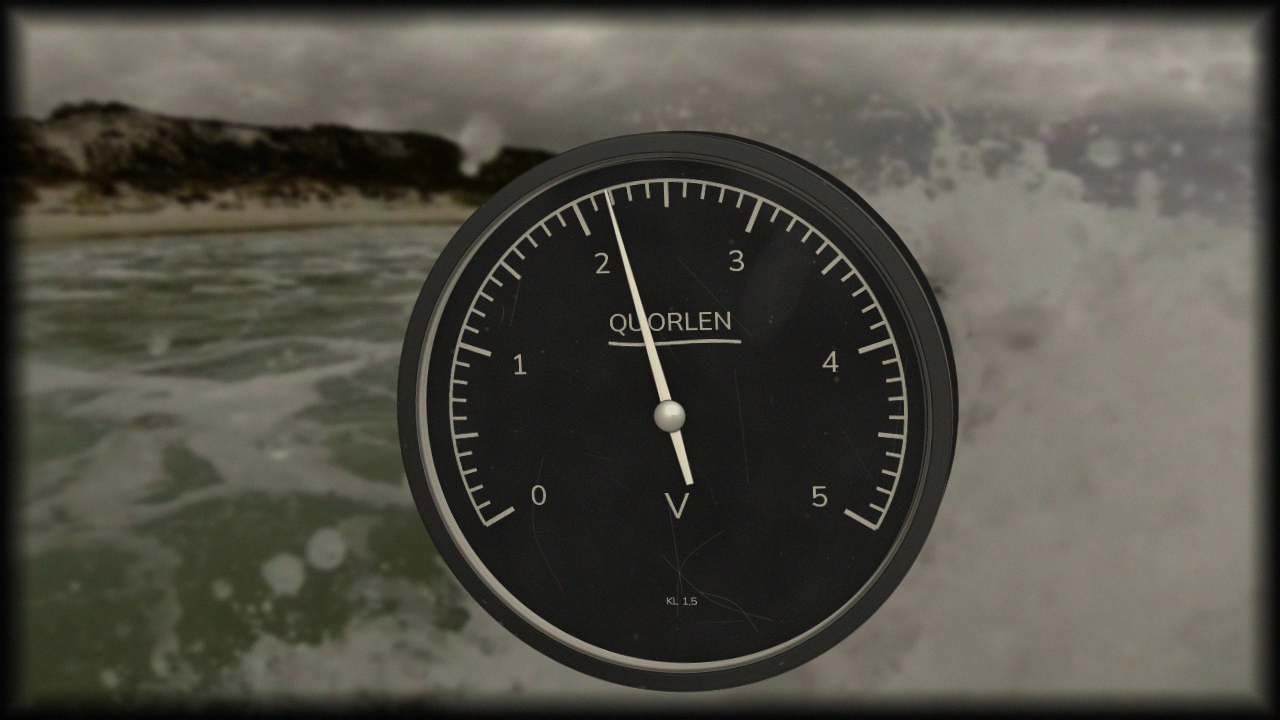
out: 2.2 V
